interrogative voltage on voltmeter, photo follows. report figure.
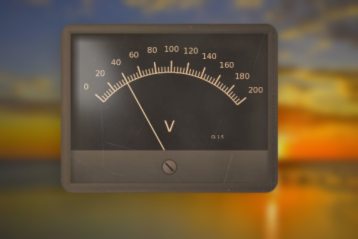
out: 40 V
